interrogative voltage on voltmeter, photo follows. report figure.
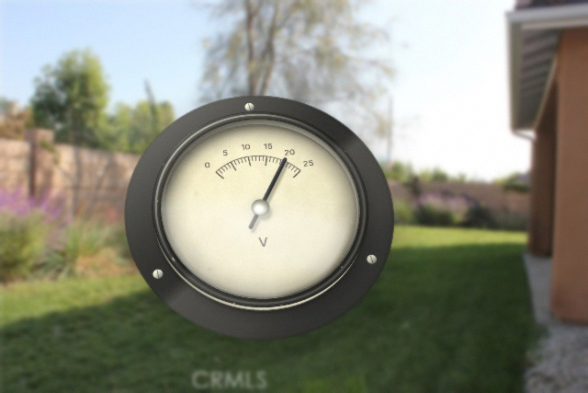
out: 20 V
